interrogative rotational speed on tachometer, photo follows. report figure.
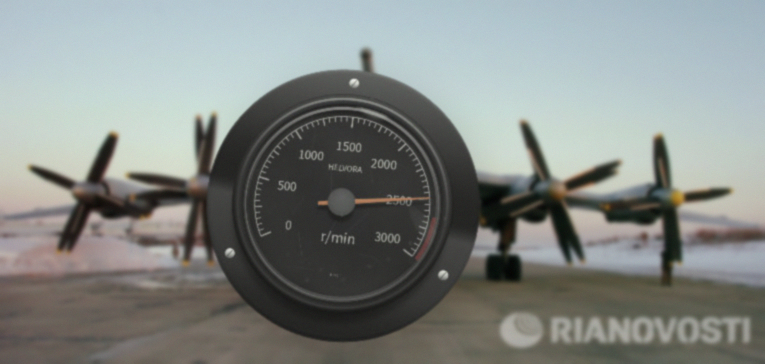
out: 2500 rpm
